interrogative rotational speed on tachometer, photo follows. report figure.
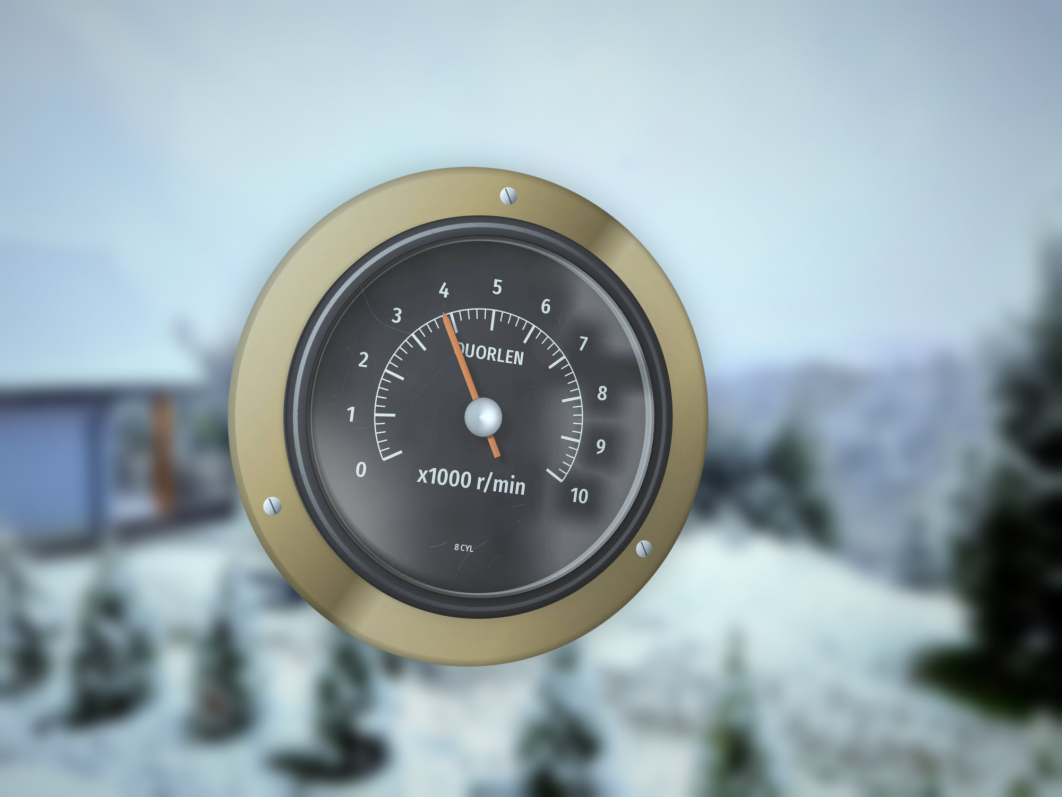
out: 3800 rpm
